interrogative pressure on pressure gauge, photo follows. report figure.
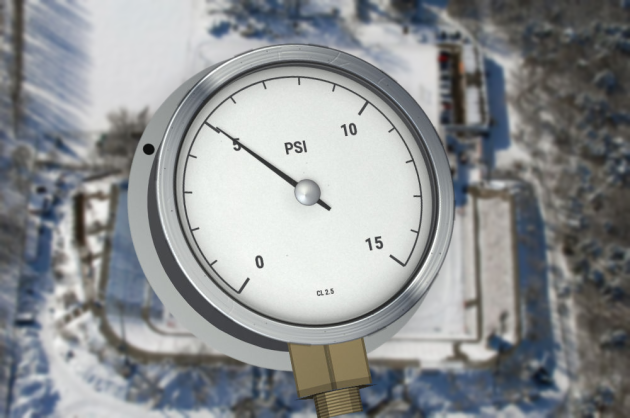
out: 5 psi
